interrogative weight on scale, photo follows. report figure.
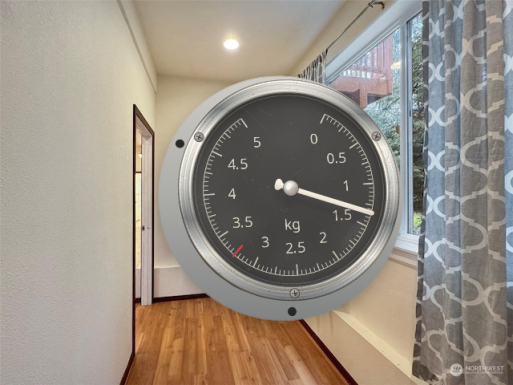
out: 1.35 kg
